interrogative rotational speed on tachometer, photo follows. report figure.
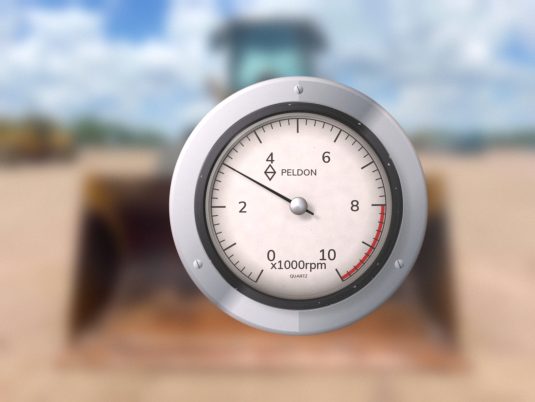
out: 3000 rpm
